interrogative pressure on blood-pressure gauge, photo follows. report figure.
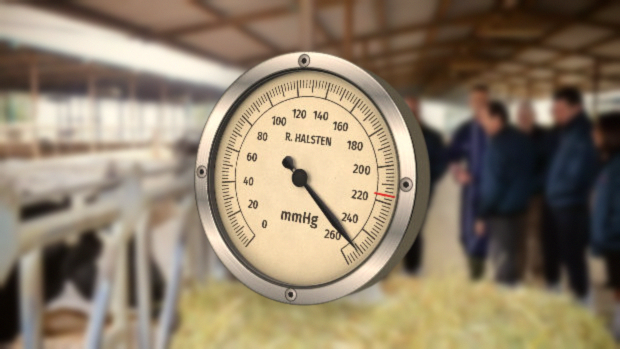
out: 250 mmHg
